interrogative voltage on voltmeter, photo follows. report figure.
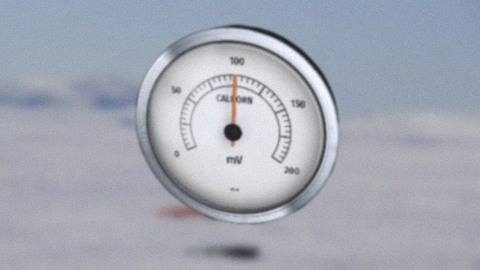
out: 100 mV
